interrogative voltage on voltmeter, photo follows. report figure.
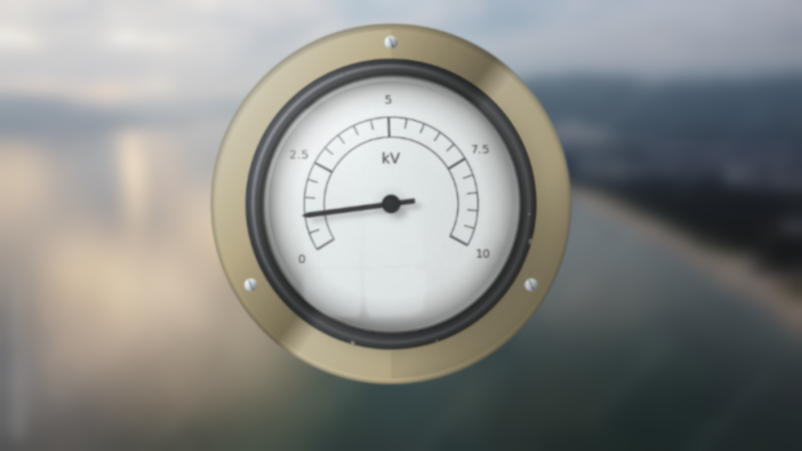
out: 1 kV
